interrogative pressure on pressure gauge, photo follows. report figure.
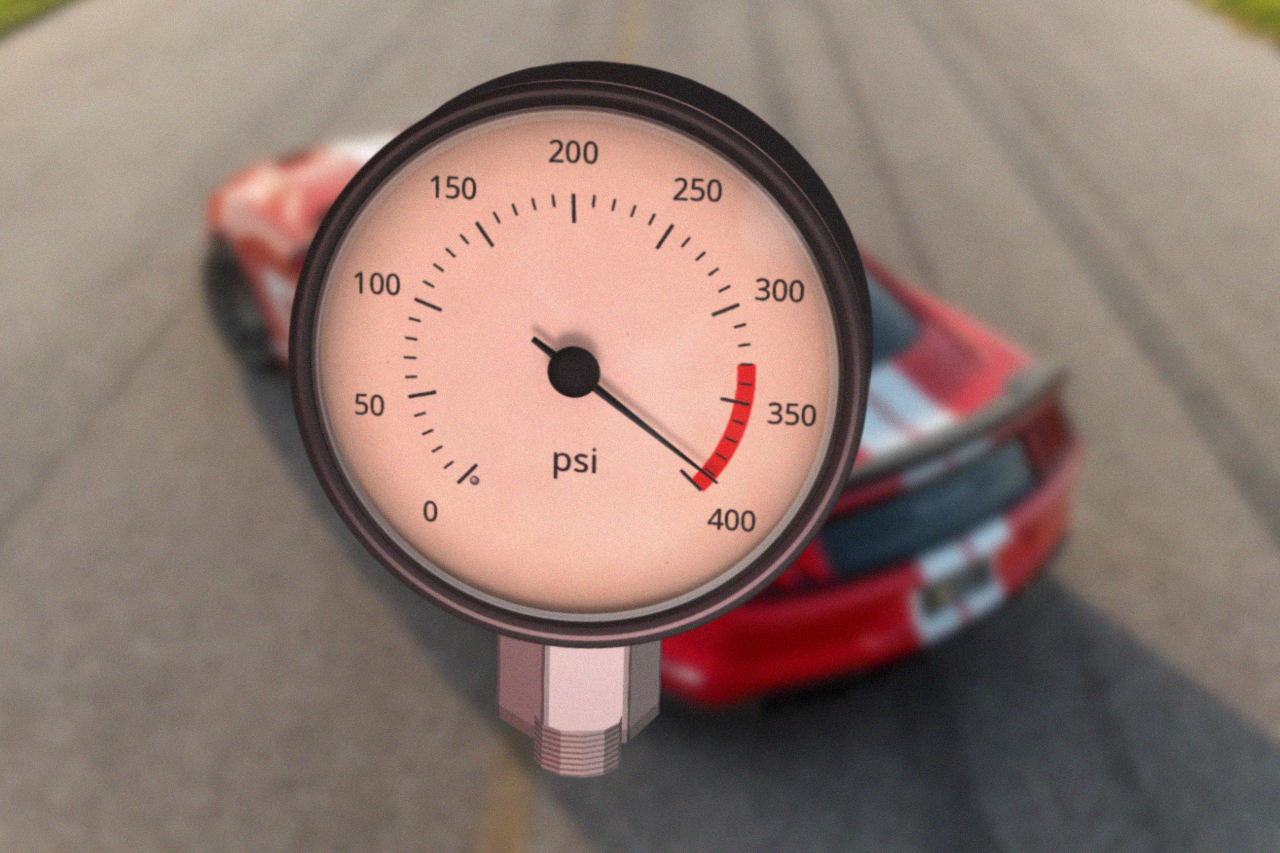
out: 390 psi
